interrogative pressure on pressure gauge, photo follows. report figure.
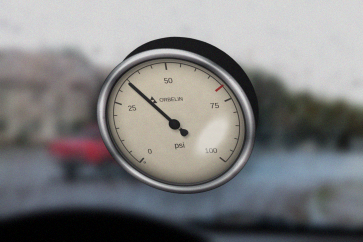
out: 35 psi
